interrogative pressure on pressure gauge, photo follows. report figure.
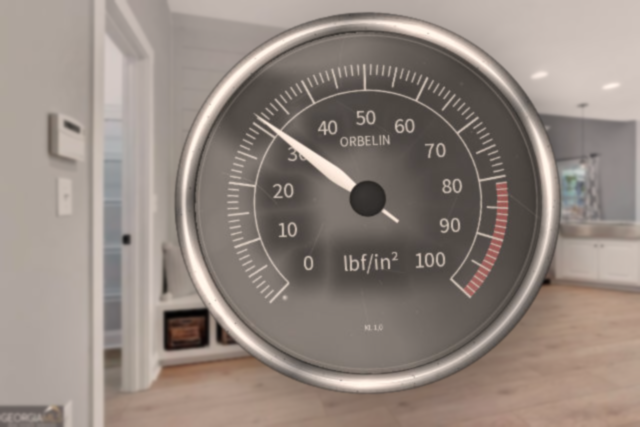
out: 31 psi
